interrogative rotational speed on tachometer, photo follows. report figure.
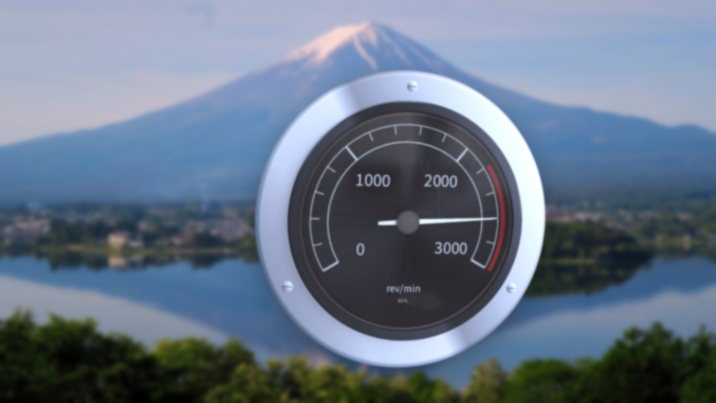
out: 2600 rpm
